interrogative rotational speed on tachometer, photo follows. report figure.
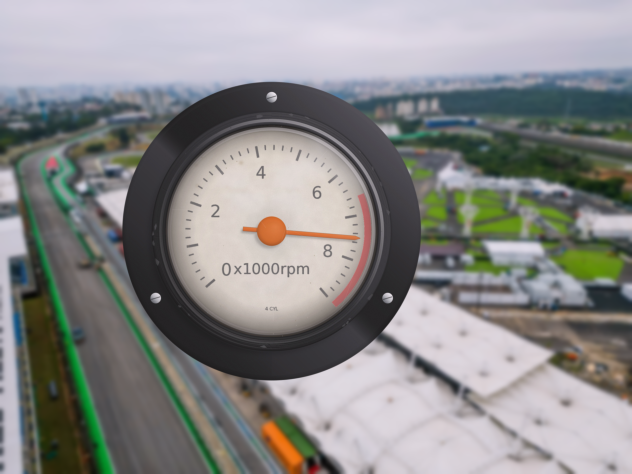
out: 7500 rpm
